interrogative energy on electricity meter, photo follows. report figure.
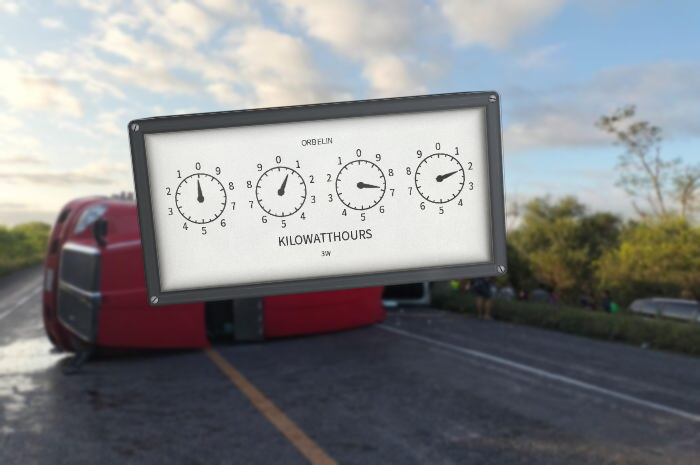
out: 72 kWh
